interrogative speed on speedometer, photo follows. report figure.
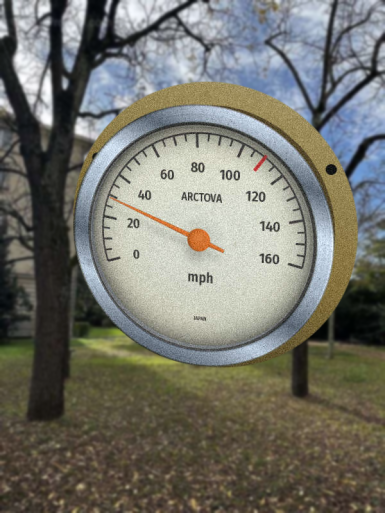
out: 30 mph
